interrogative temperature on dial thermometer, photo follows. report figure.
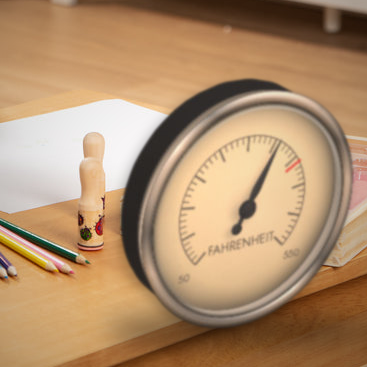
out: 350 °F
